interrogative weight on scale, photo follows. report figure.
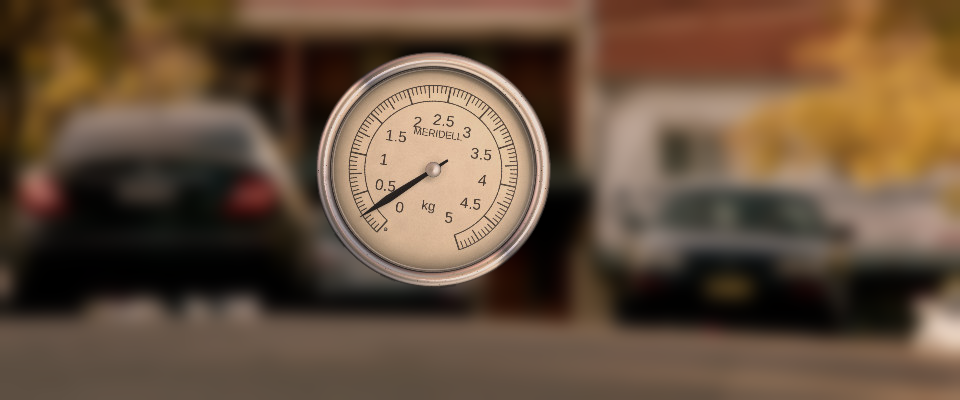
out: 0.25 kg
